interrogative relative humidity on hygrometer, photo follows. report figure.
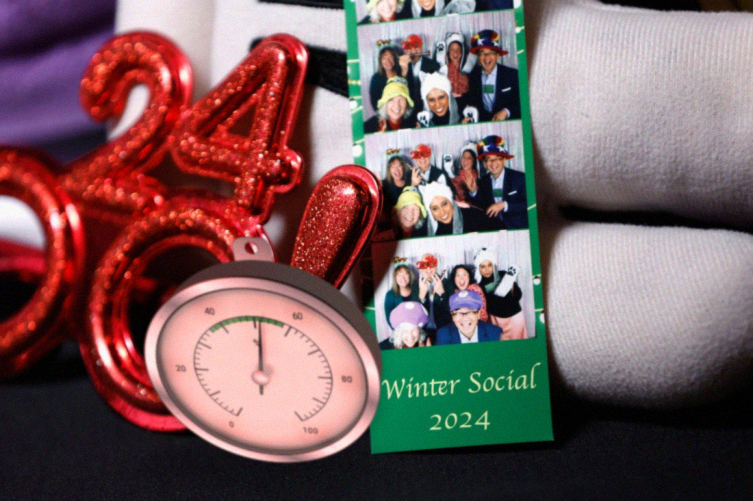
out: 52 %
